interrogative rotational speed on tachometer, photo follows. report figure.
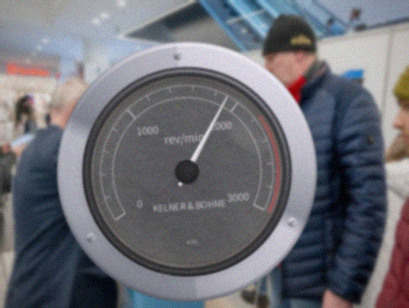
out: 1900 rpm
